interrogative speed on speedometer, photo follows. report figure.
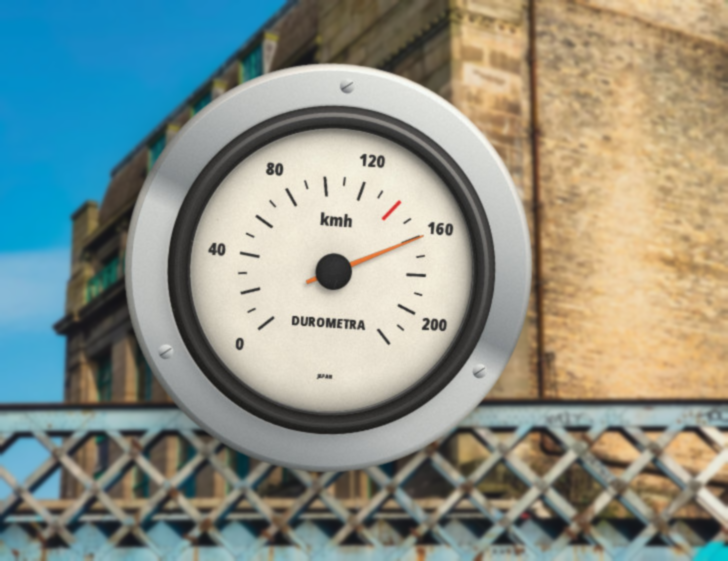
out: 160 km/h
